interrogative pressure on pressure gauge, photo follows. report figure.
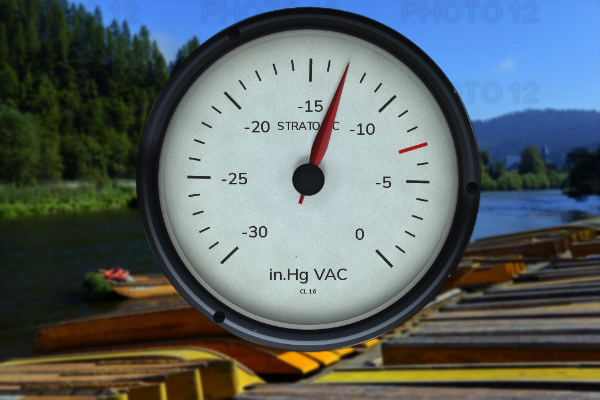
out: -13 inHg
